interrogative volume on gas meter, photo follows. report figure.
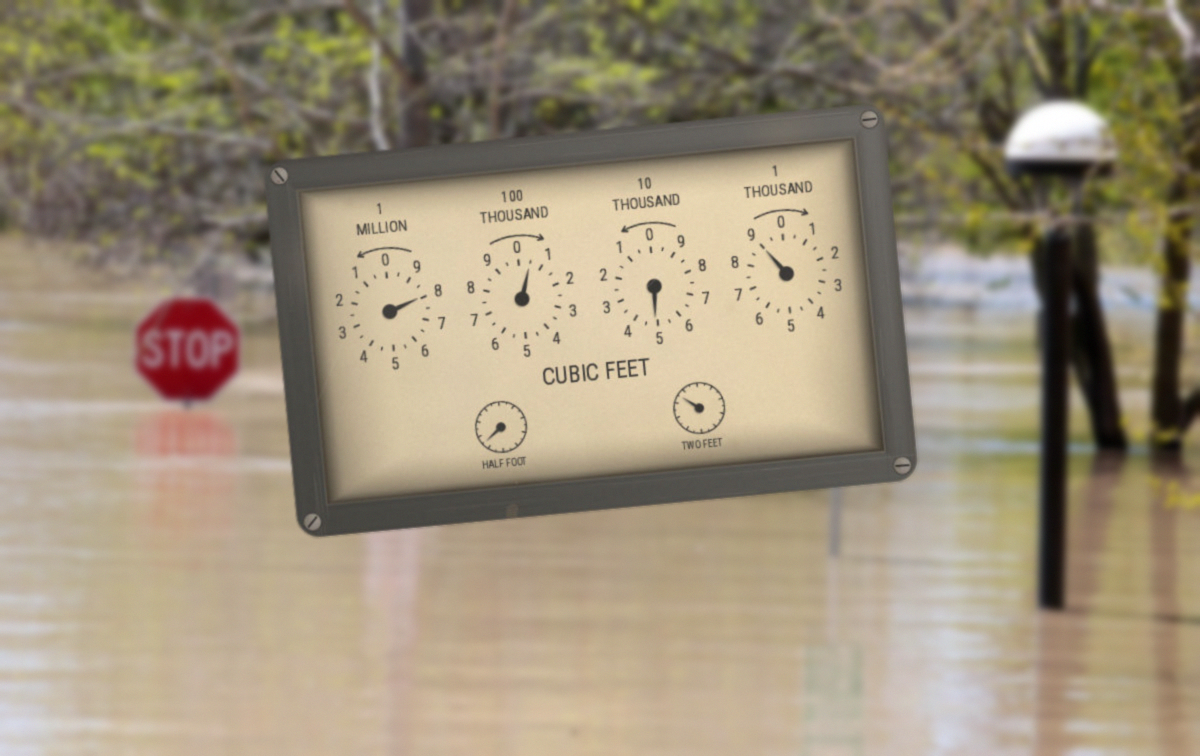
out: 804900 ft³
